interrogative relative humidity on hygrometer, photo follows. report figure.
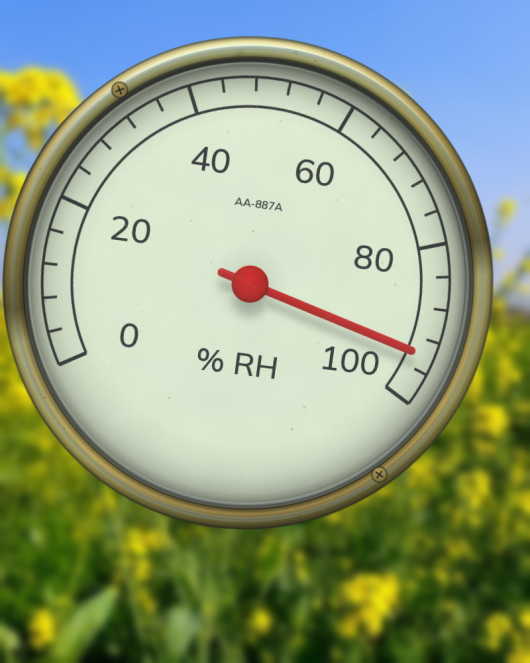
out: 94 %
